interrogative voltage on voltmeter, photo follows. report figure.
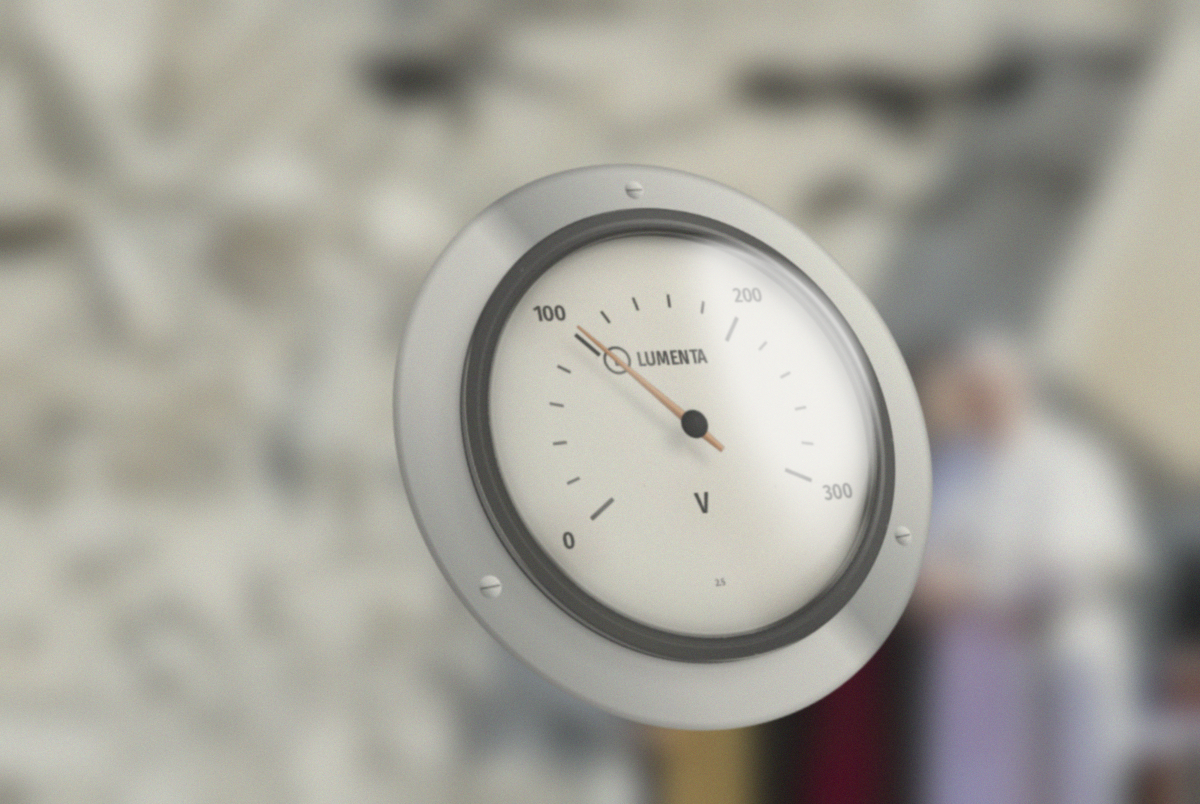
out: 100 V
